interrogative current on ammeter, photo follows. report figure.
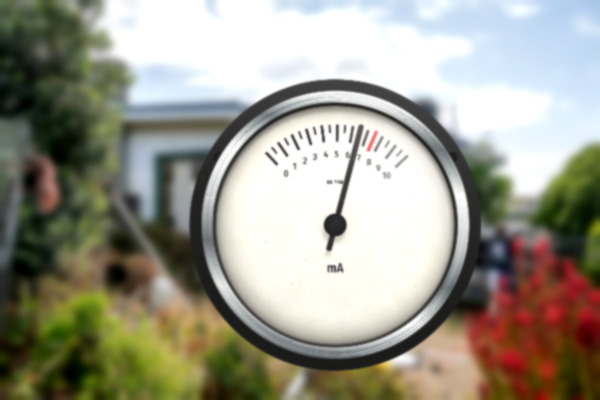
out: 6.5 mA
